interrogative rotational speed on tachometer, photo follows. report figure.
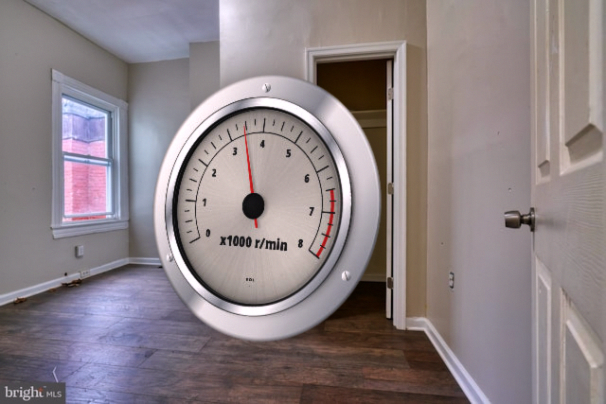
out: 3500 rpm
